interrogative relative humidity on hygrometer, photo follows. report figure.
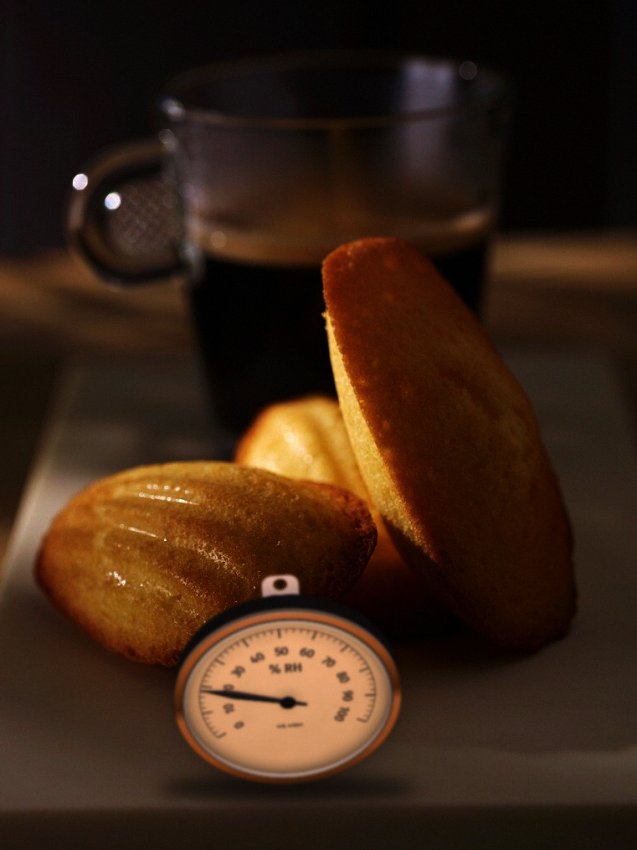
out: 20 %
